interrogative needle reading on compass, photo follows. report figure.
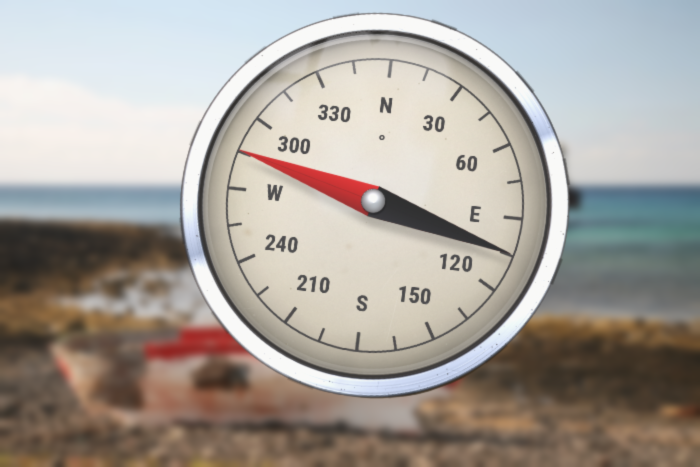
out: 285 °
